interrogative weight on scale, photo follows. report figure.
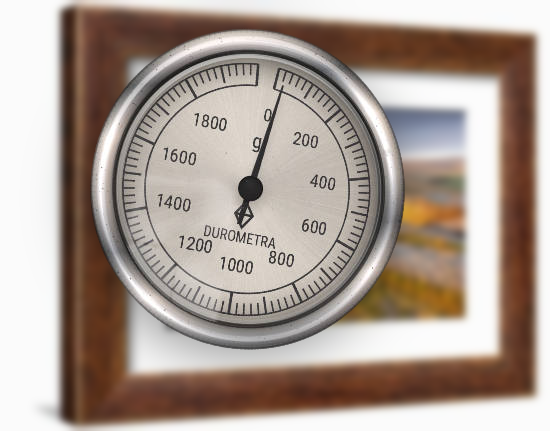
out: 20 g
